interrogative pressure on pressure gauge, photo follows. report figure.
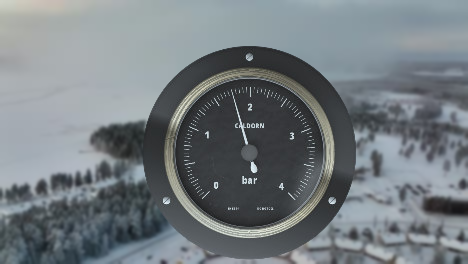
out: 1.75 bar
